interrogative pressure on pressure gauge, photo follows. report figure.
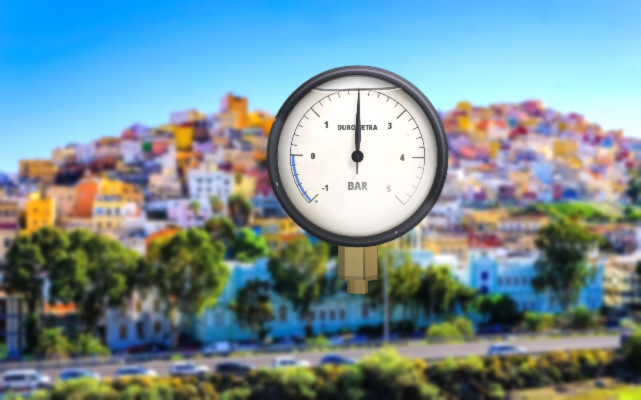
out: 2 bar
